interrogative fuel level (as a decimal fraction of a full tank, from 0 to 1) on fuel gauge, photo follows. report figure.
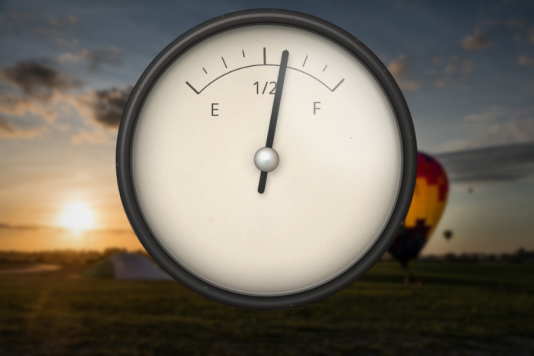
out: 0.625
